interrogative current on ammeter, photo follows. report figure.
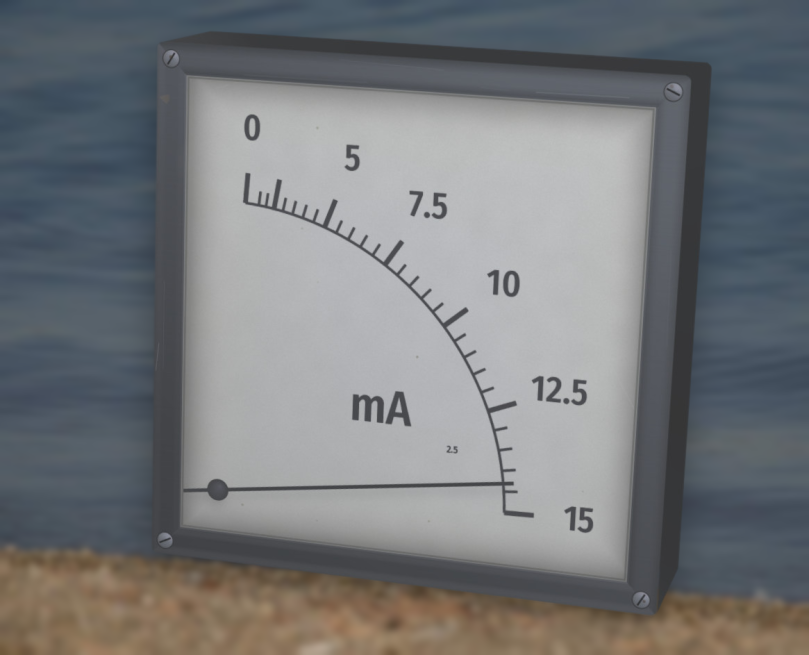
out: 14.25 mA
